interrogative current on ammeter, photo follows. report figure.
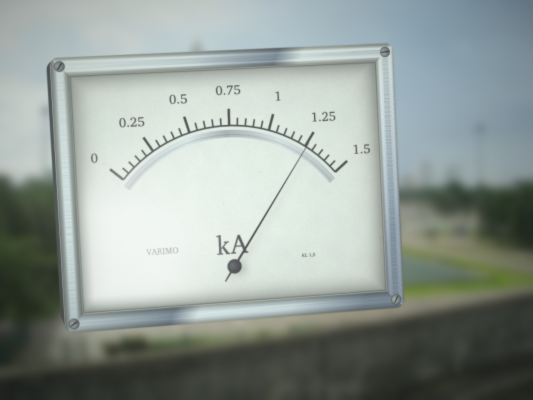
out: 1.25 kA
